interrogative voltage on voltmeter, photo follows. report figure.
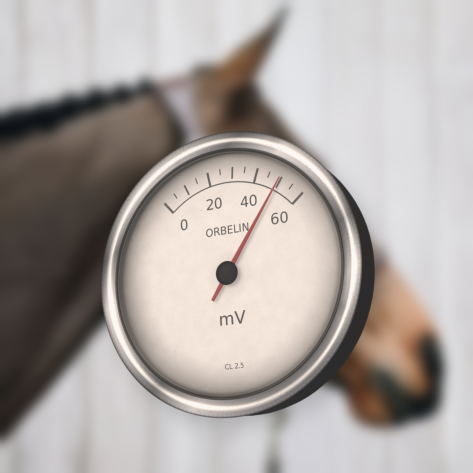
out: 50 mV
